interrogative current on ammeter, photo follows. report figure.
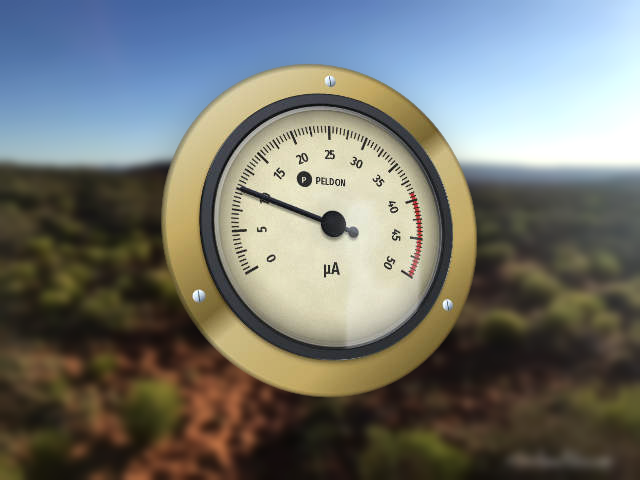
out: 10 µA
